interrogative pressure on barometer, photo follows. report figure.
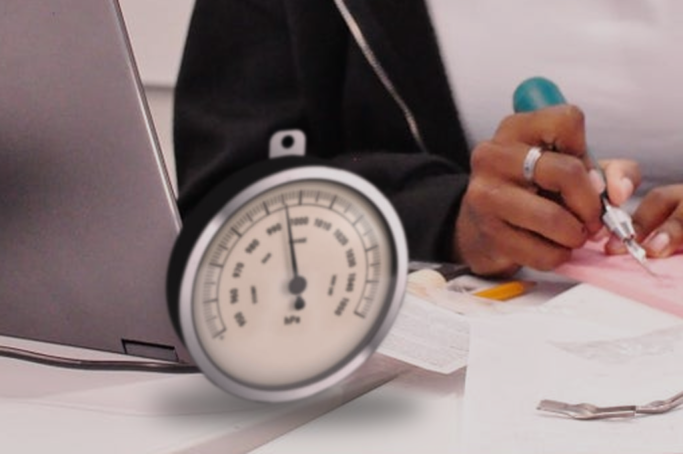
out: 995 hPa
